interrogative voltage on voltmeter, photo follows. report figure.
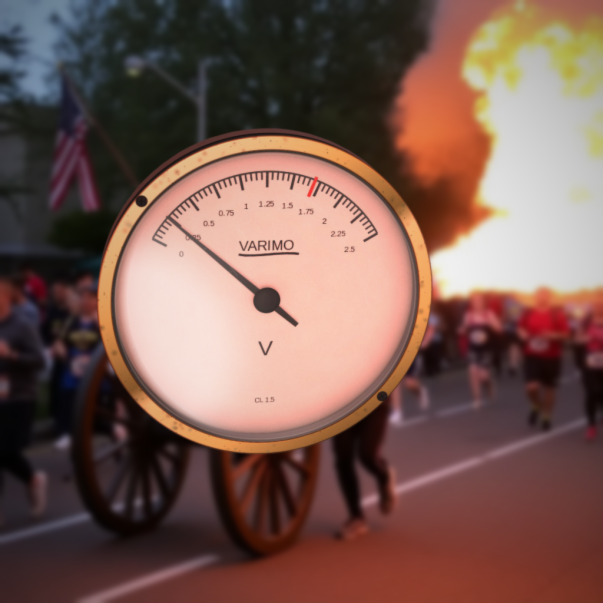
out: 0.25 V
